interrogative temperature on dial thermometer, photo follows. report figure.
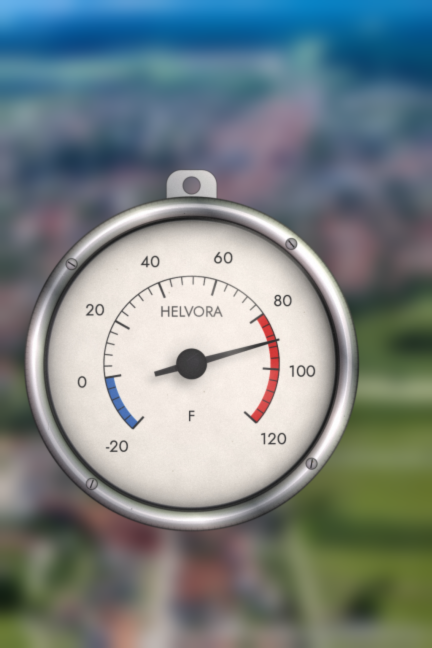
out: 90 °F
